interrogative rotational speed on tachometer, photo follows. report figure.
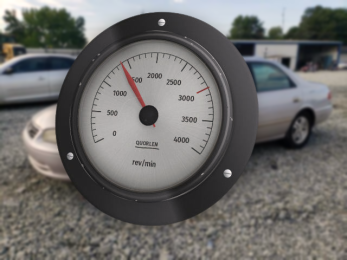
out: 1400 rpm
